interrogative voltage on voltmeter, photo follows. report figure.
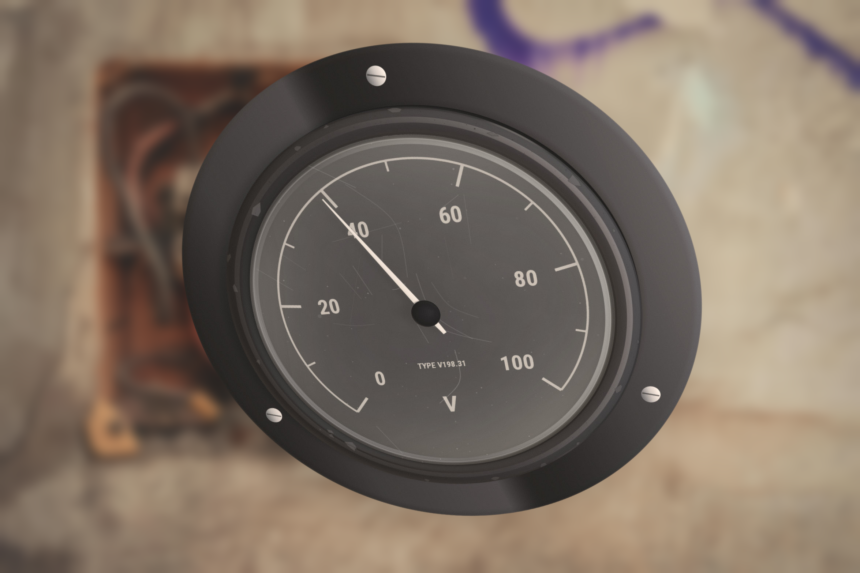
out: 40 V
